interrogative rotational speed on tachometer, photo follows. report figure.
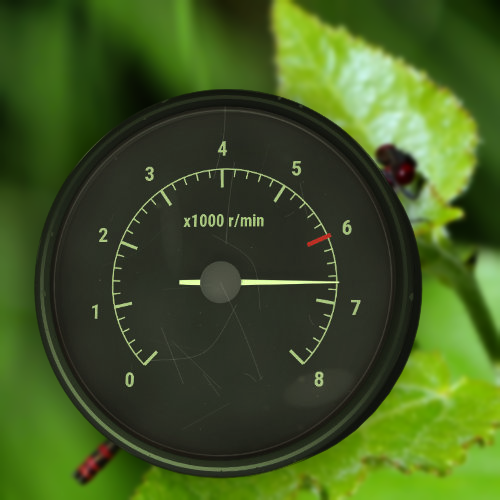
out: 6700 rpm
